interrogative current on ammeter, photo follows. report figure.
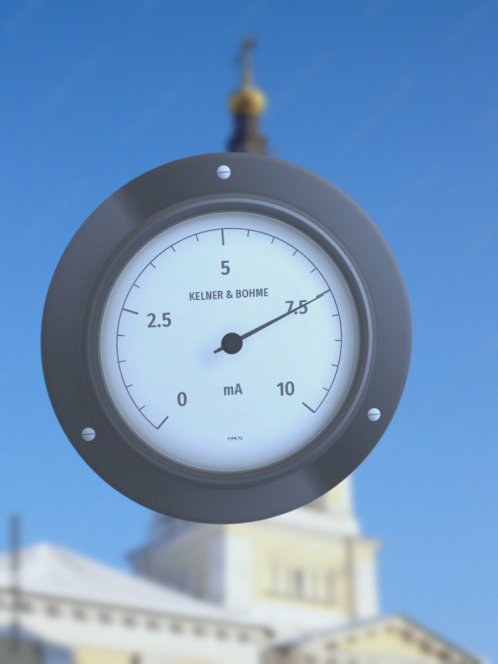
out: 7.5 mA
